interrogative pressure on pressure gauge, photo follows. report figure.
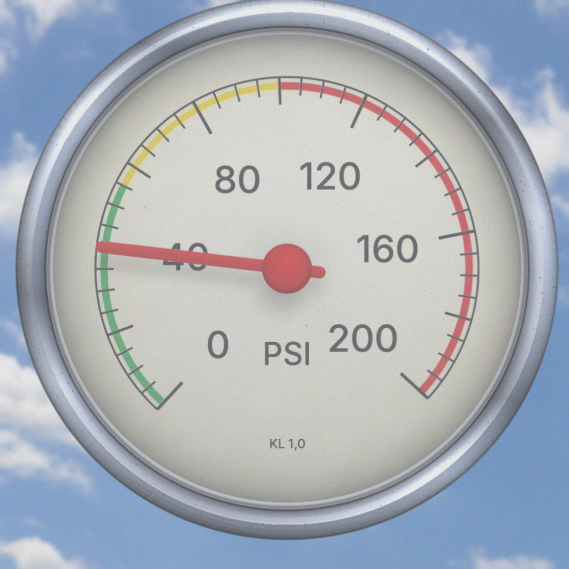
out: 40 psi
